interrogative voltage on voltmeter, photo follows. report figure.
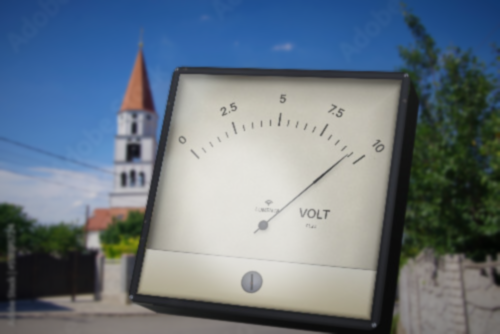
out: 9.5 V
